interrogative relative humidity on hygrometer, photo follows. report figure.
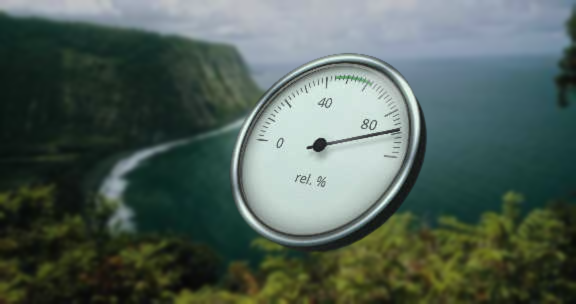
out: 90 %
